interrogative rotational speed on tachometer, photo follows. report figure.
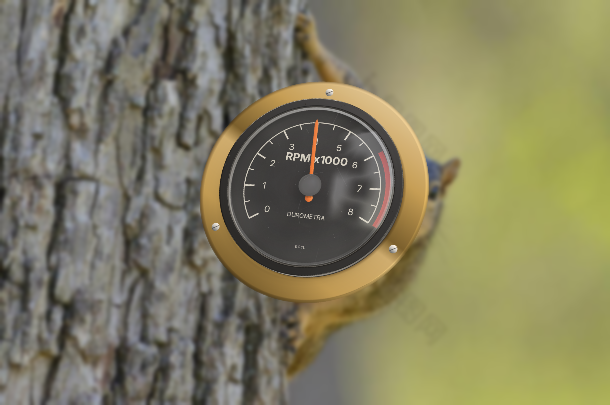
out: 4000 rpm
